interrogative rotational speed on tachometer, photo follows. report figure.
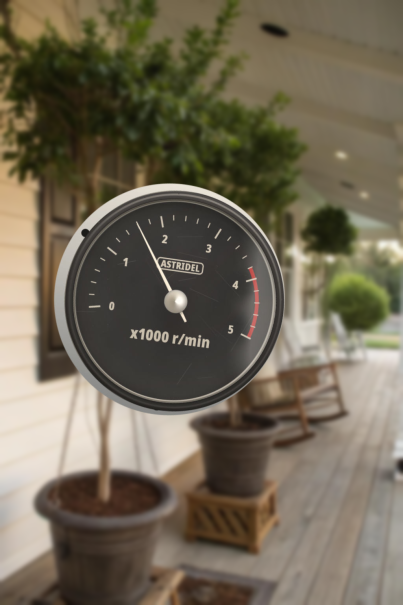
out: 1600 rpm
